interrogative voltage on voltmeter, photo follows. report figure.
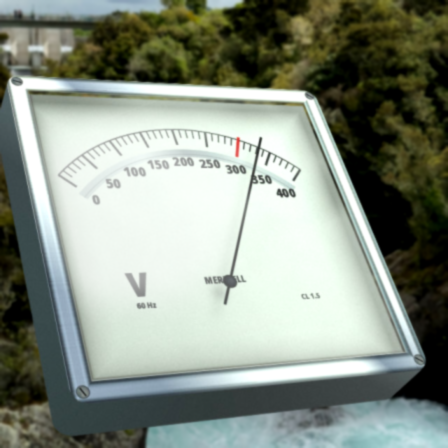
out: 330 V
